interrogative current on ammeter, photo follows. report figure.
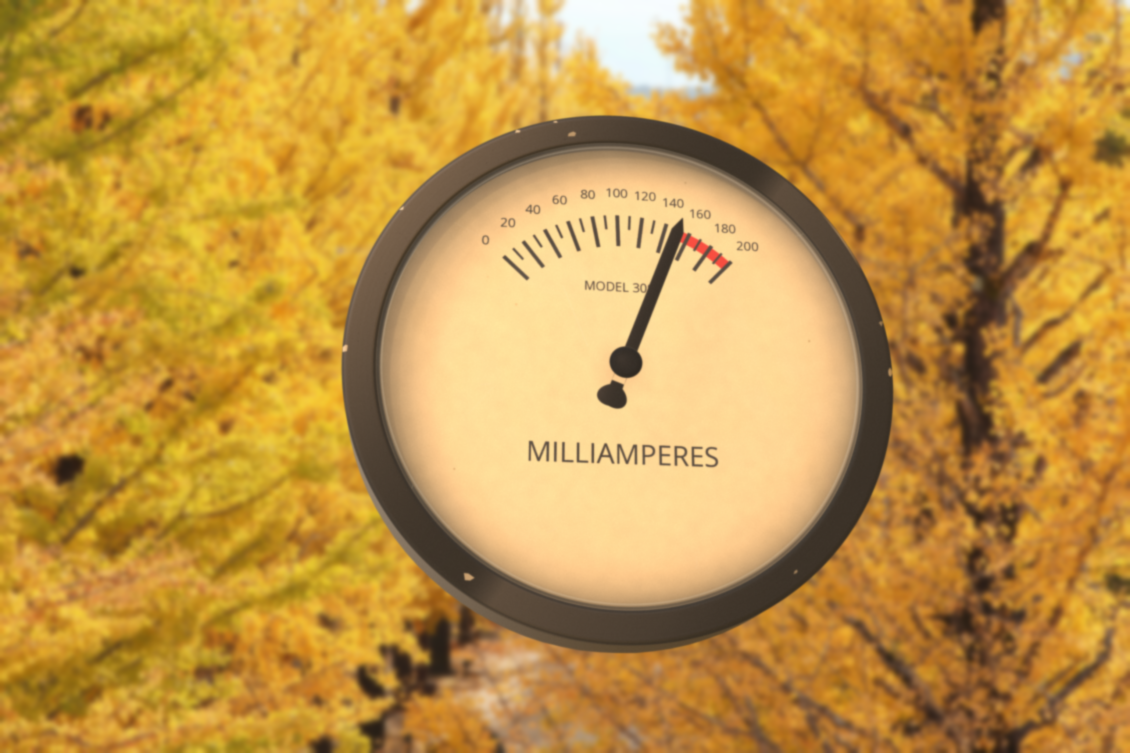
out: 150 mA
